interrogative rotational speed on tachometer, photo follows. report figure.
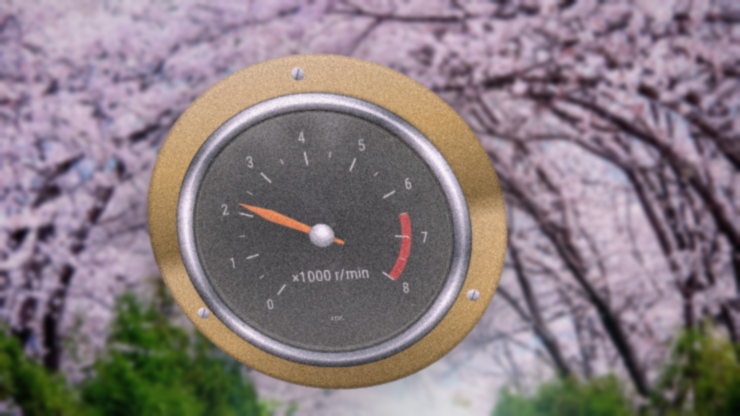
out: 2250 rpm
